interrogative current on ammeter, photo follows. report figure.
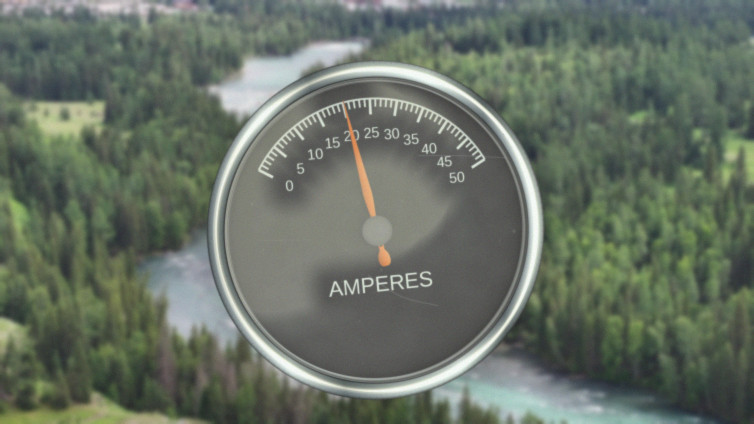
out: 20 A
